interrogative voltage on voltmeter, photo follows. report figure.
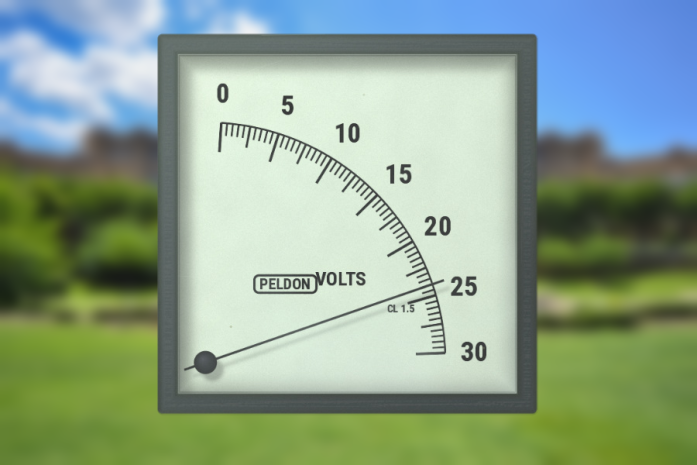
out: 24 V
